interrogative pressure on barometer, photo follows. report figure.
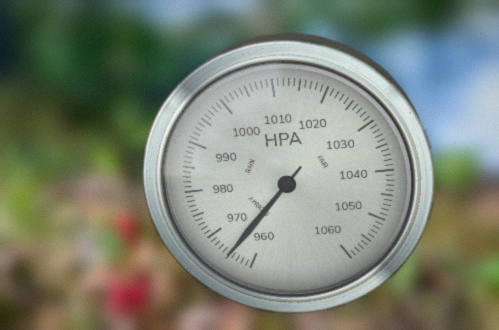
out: 965 hPa
